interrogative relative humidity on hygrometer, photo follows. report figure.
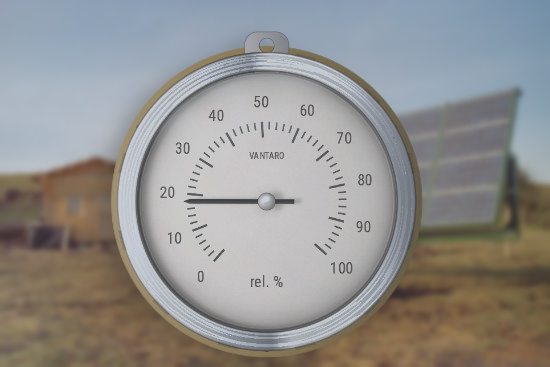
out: 18 %
